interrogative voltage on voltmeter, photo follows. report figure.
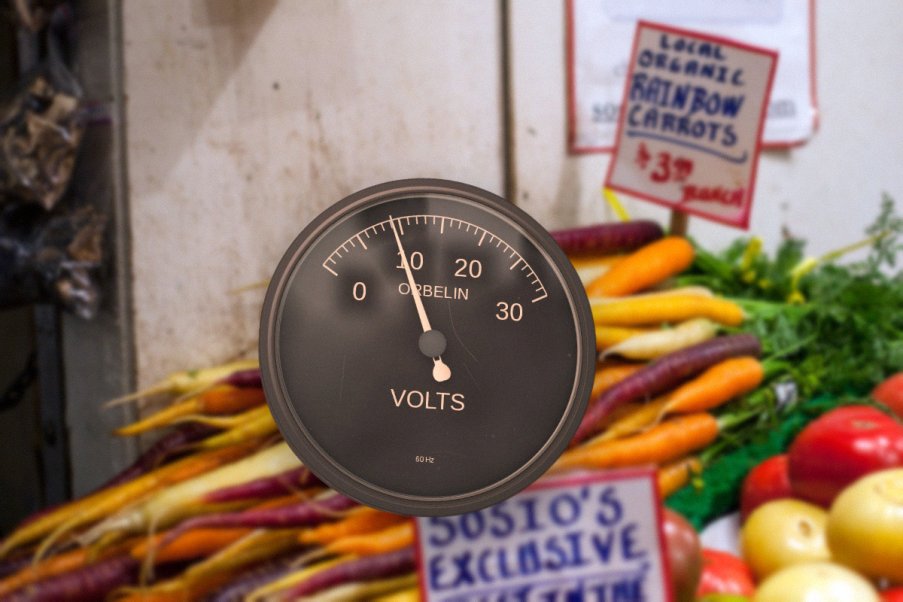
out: 9 V
